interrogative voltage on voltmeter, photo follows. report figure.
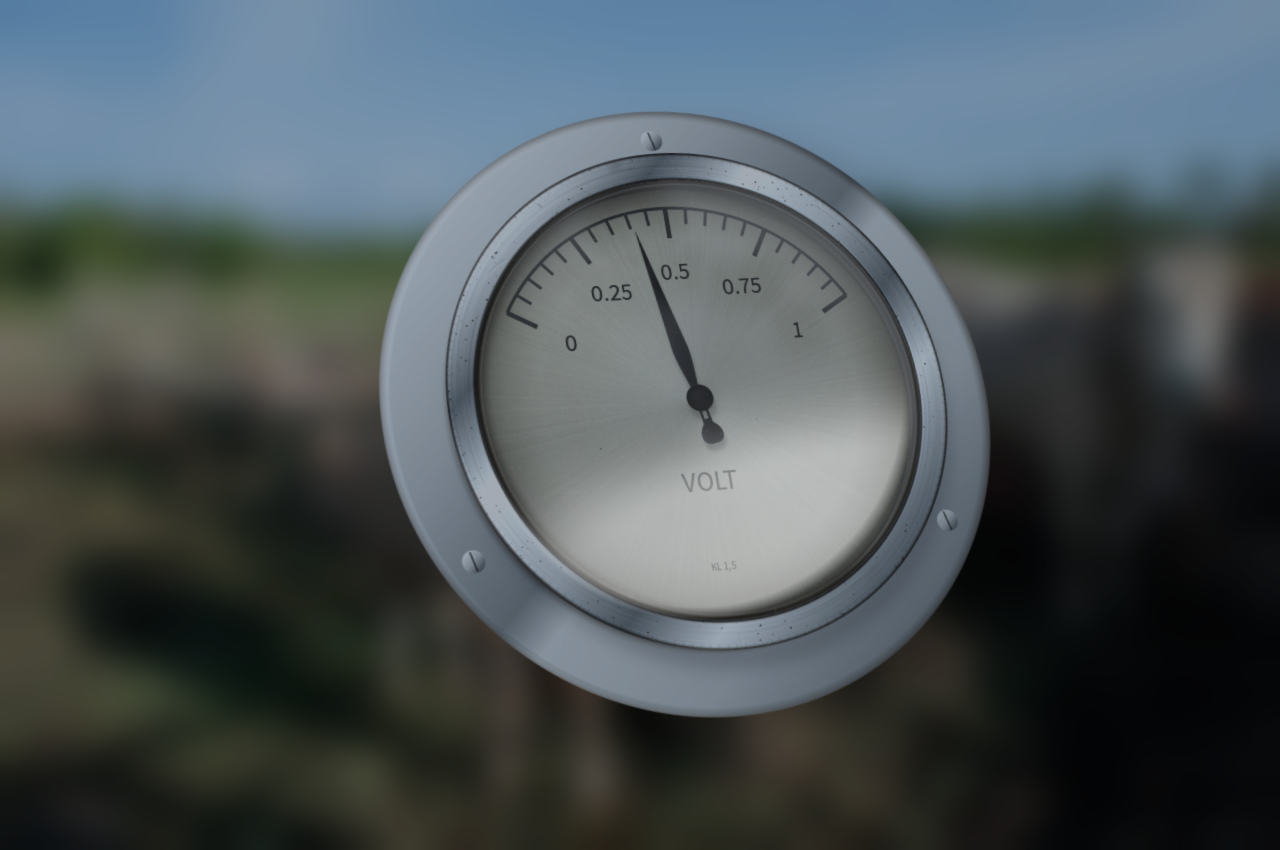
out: 0.4 V
